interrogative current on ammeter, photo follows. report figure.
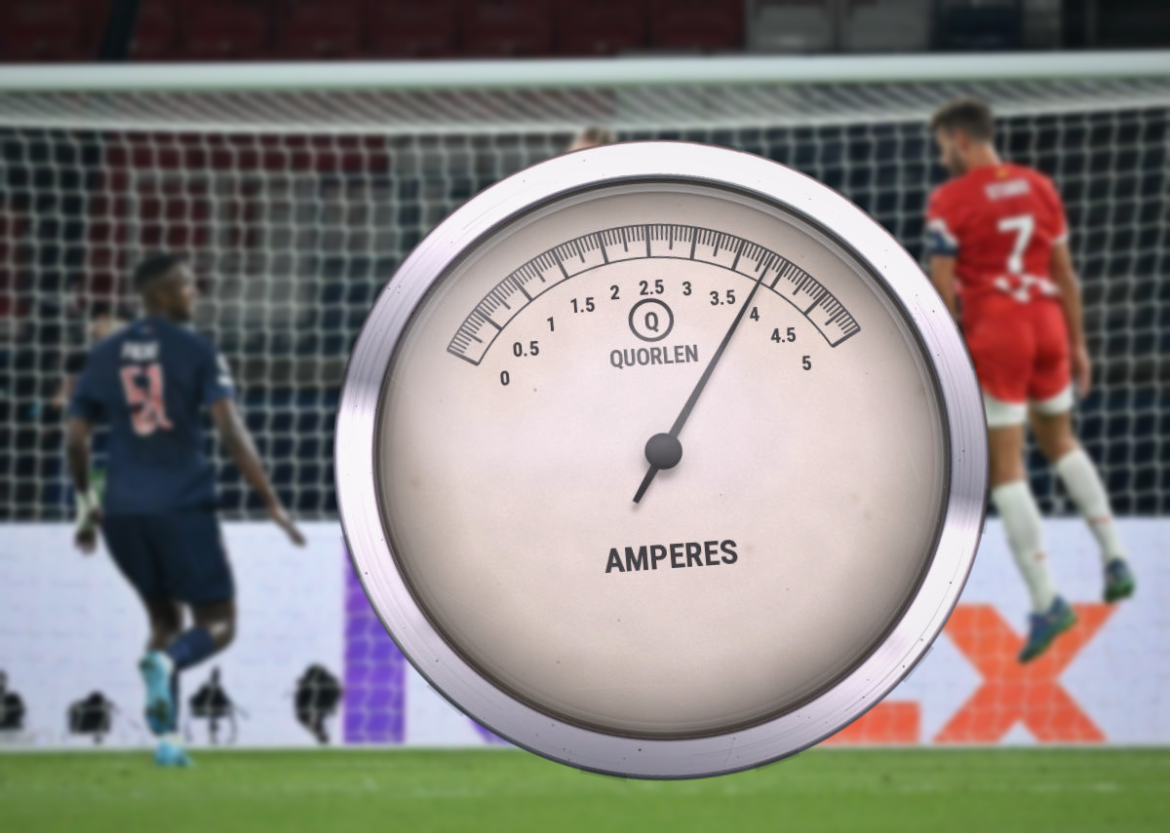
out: 3.85 A
